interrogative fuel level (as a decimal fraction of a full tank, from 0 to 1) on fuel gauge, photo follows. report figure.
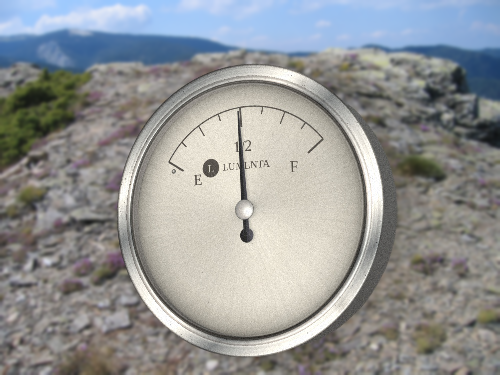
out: 0.5
